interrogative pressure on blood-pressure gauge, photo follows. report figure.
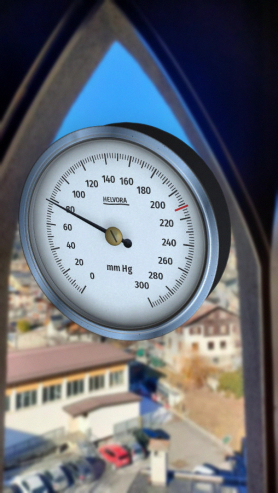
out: 80 mmHg
